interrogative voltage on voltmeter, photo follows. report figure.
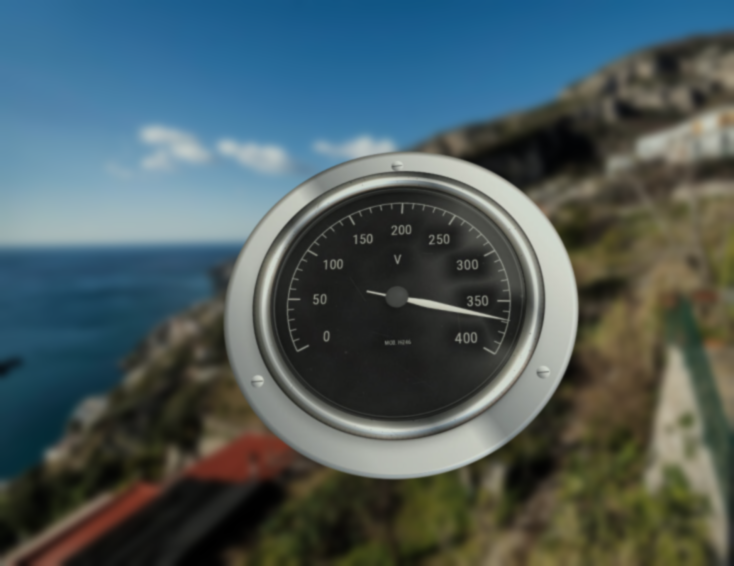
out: 370 V
